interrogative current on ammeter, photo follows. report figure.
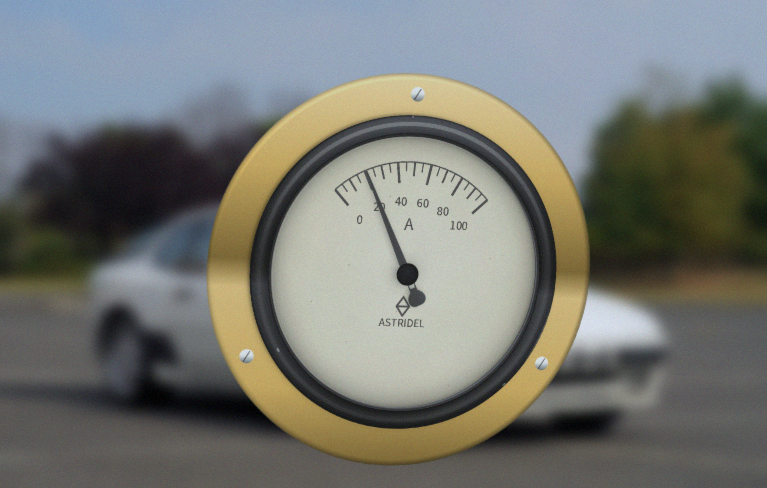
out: 20 A
